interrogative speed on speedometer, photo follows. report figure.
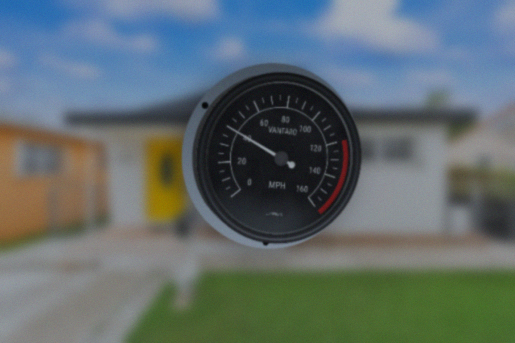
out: 40 mph
